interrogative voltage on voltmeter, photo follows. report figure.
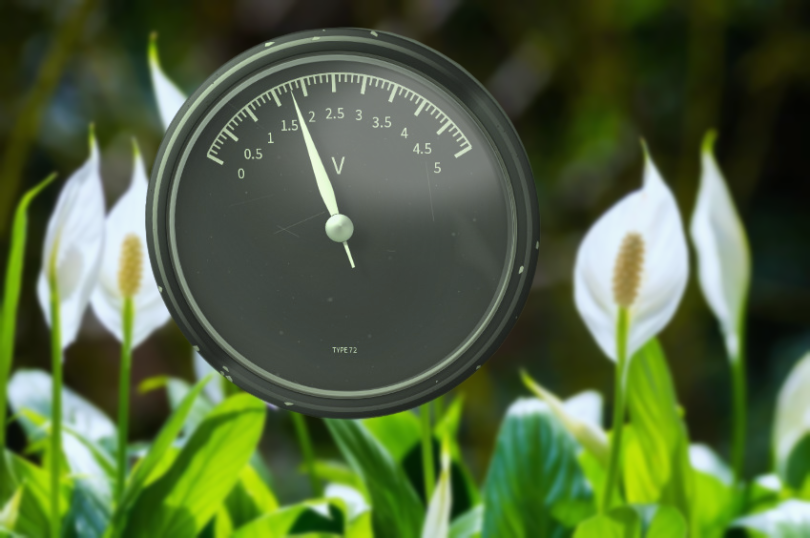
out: 1.8 V
